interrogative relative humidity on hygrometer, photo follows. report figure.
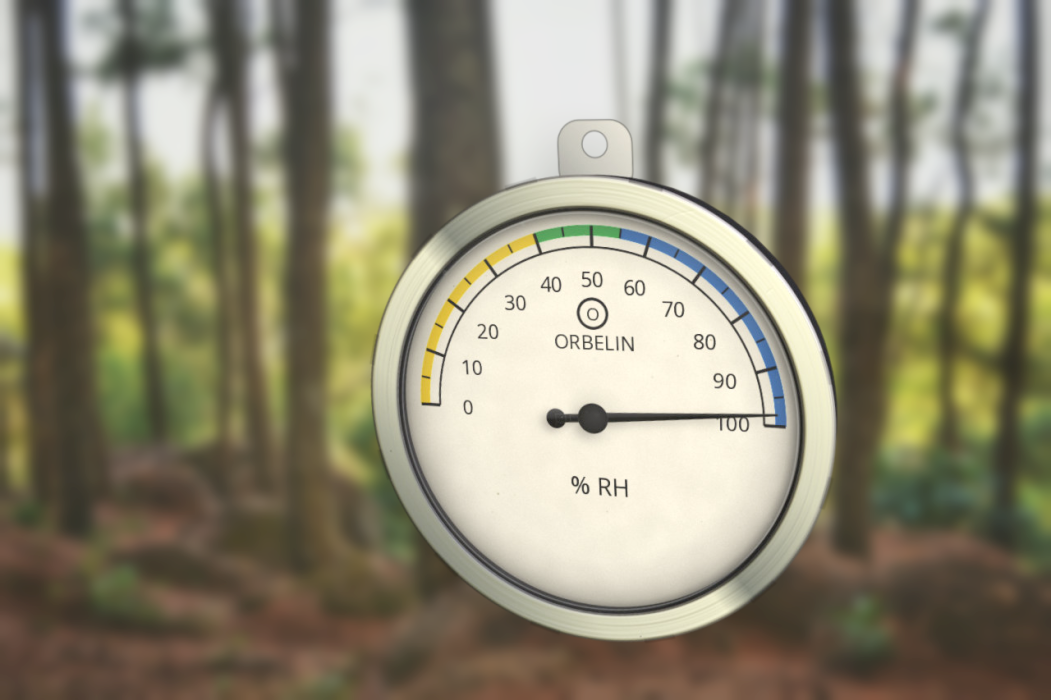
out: 97.5 %
